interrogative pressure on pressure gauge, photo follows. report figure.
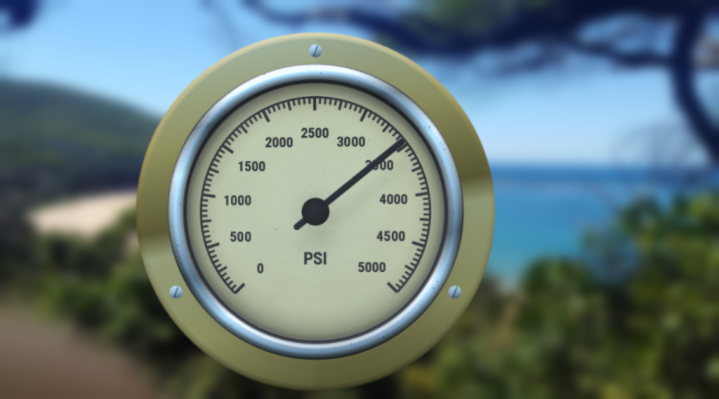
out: 3450 psi
